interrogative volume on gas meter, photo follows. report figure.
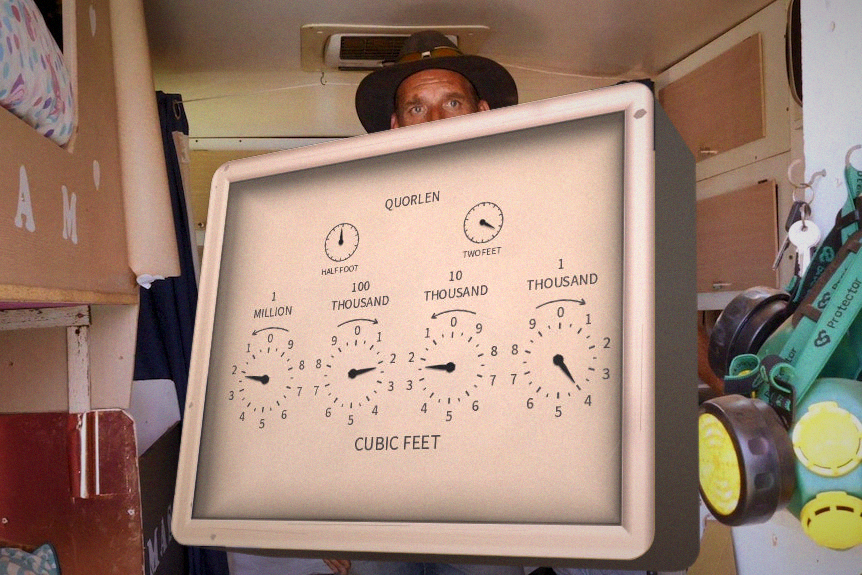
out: 222400 ft³
